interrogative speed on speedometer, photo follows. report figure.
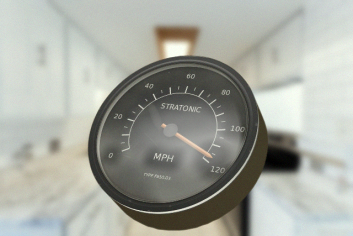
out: 117.5 mph
